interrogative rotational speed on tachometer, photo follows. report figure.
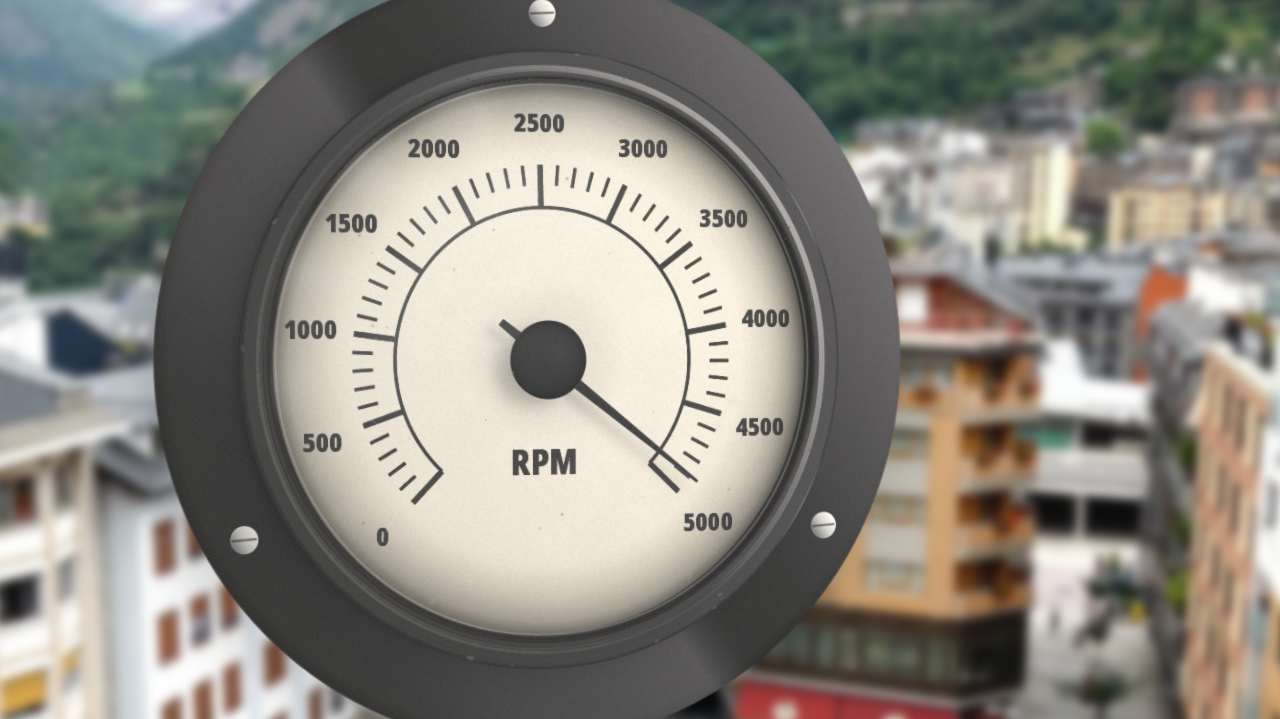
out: 4900 rpm
